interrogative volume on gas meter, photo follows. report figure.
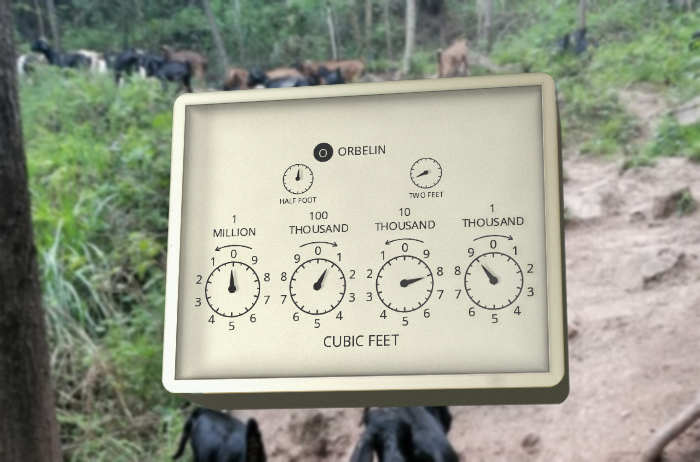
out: 7900 ft³
